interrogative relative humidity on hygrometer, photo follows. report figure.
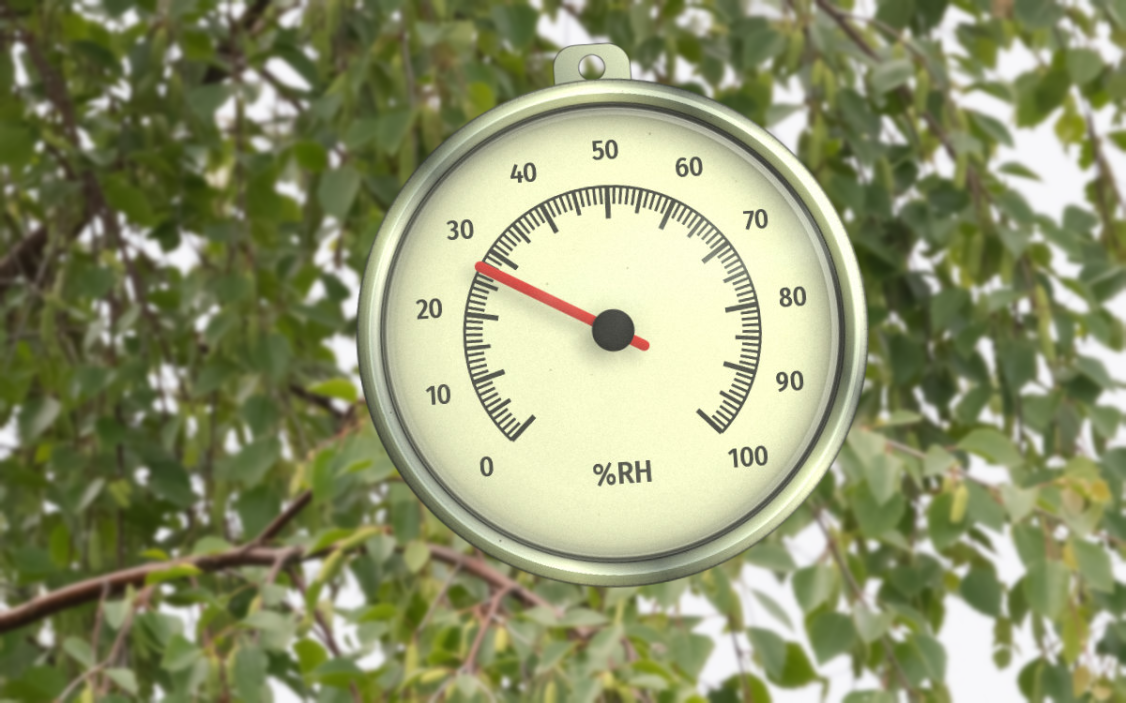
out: 27 %
